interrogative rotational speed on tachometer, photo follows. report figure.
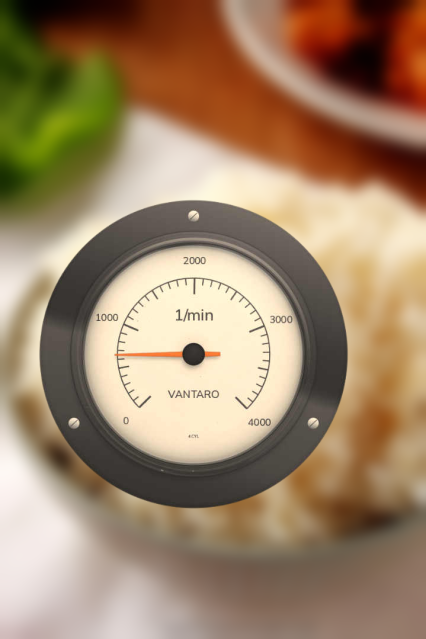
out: 650 rpm
